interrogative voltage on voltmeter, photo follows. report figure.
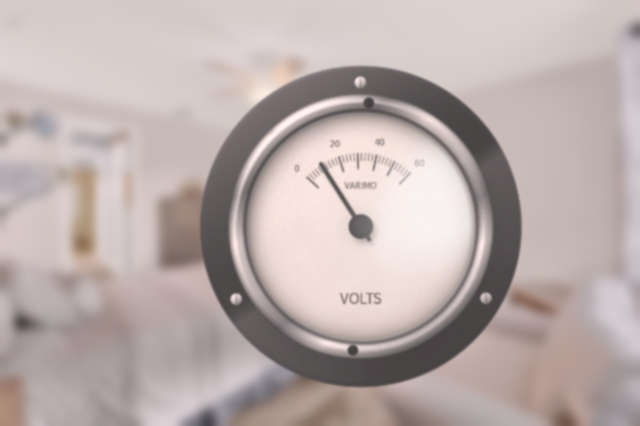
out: 10 V
